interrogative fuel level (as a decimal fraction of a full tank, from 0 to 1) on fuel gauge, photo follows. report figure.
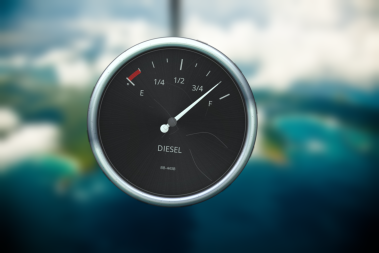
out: 0.875
